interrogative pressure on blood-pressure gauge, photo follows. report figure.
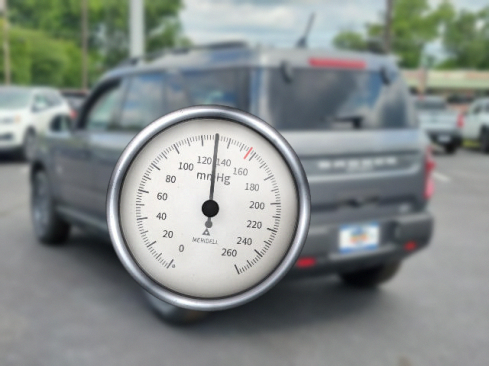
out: 130 mmHg
